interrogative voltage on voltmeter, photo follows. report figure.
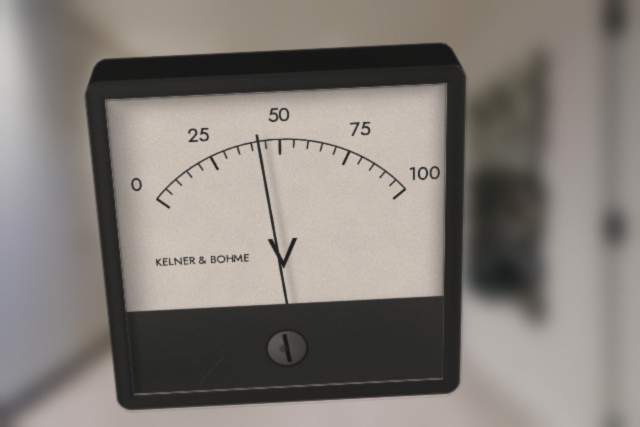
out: 42.5 V
